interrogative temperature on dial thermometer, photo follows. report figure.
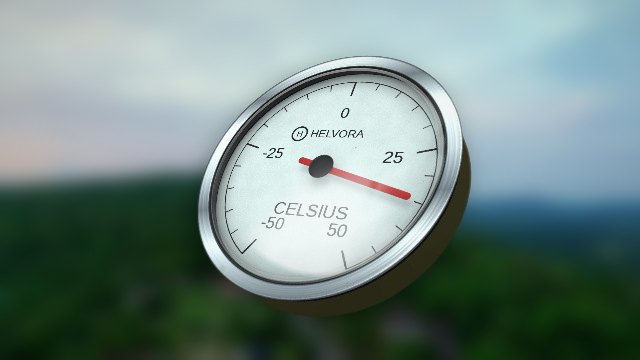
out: 35 °C
